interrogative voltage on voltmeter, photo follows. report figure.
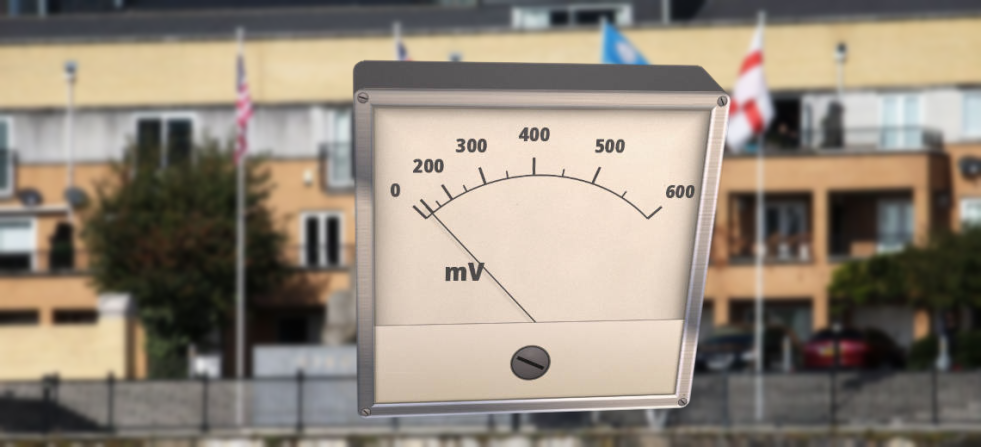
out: 100 mV
